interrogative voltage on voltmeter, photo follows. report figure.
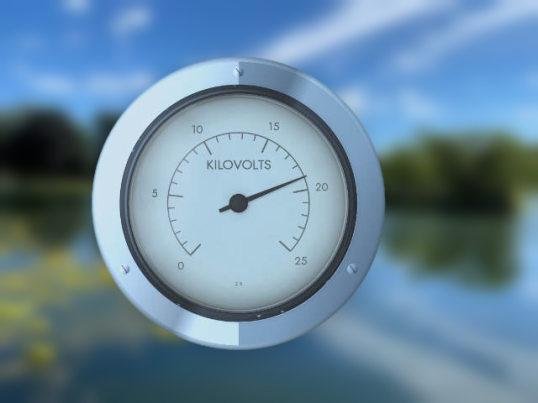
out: 19 kV
